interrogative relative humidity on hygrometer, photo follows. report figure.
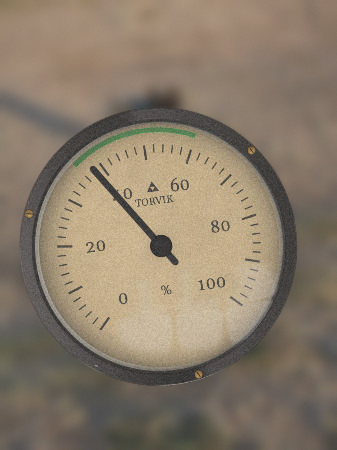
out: 38 %
